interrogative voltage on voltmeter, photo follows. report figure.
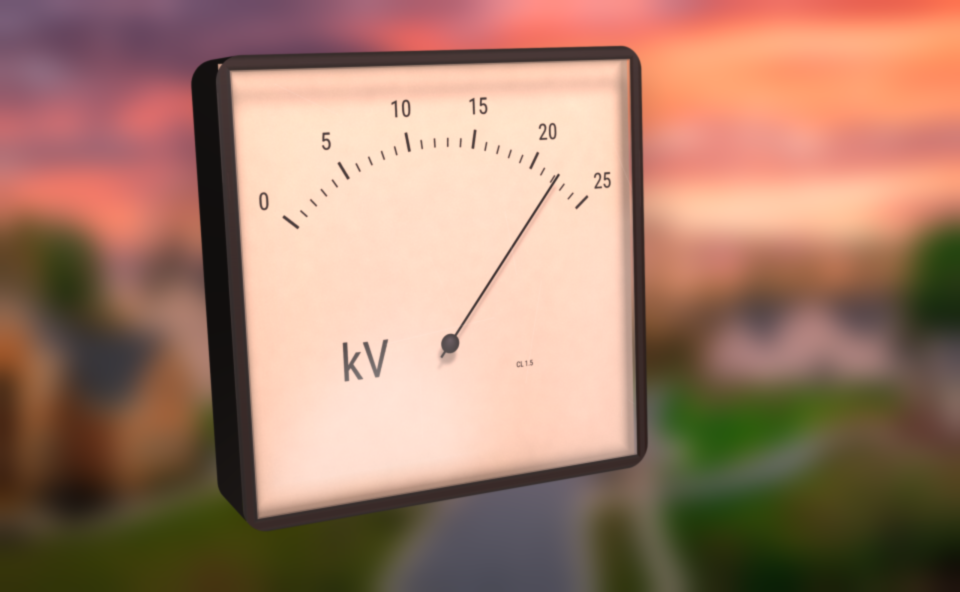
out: 22 kV
